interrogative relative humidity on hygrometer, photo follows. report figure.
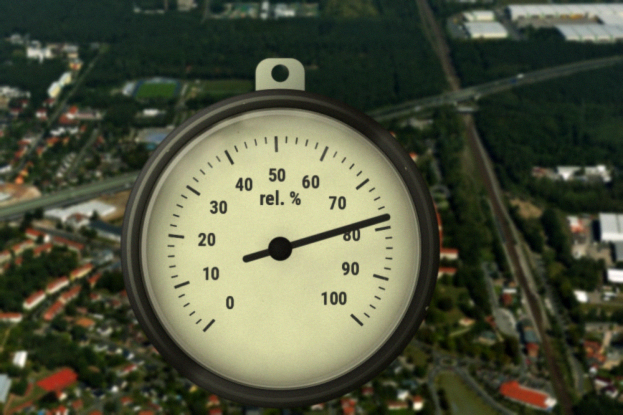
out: 78 %
